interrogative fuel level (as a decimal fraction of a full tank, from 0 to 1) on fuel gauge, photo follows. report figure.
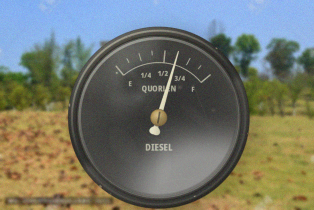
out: 0.625
